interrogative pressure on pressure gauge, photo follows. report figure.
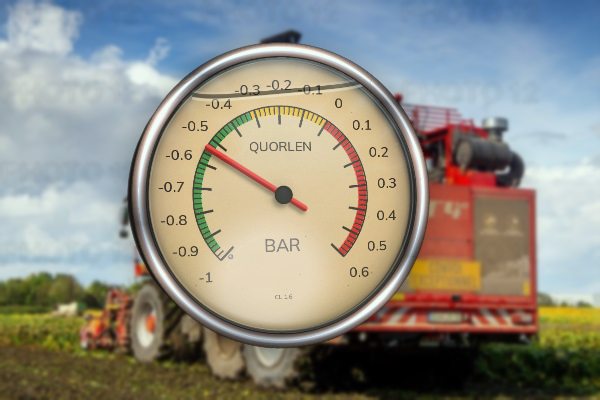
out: -0.54 bar
